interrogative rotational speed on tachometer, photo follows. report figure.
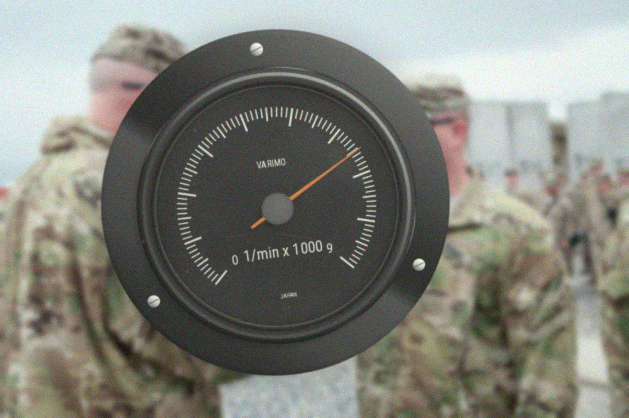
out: 6500 rpm
